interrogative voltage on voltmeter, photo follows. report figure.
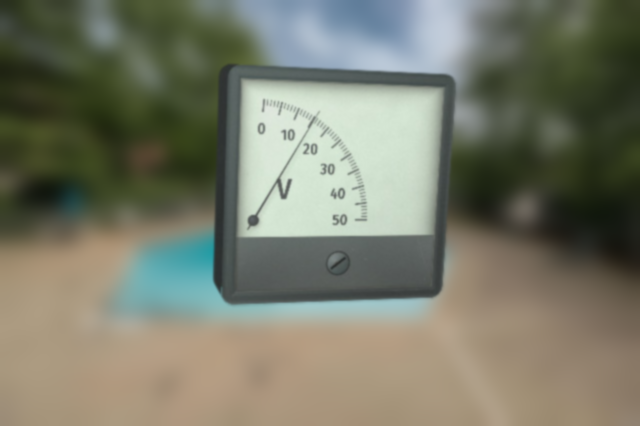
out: 15 V
